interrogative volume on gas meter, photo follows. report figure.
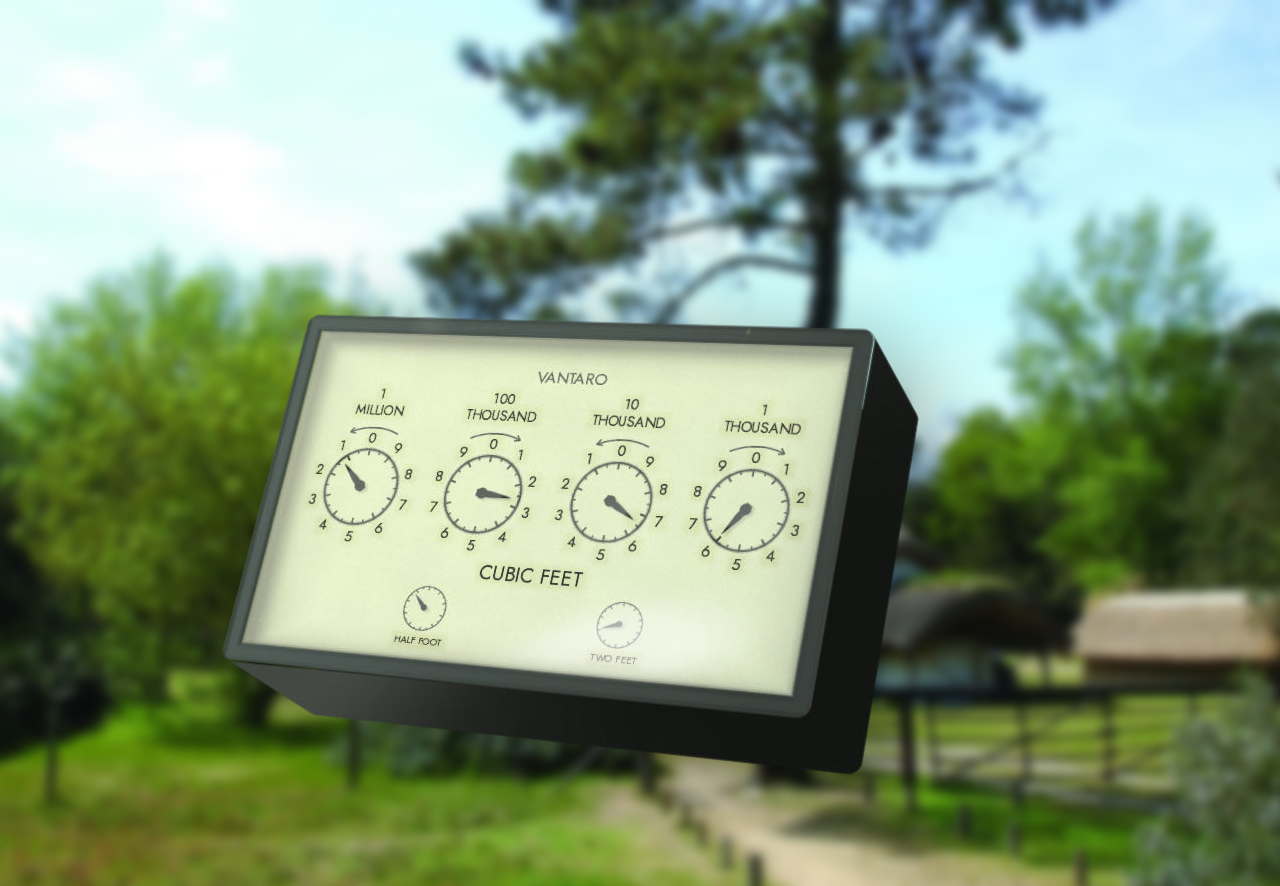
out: 126600 ft³
